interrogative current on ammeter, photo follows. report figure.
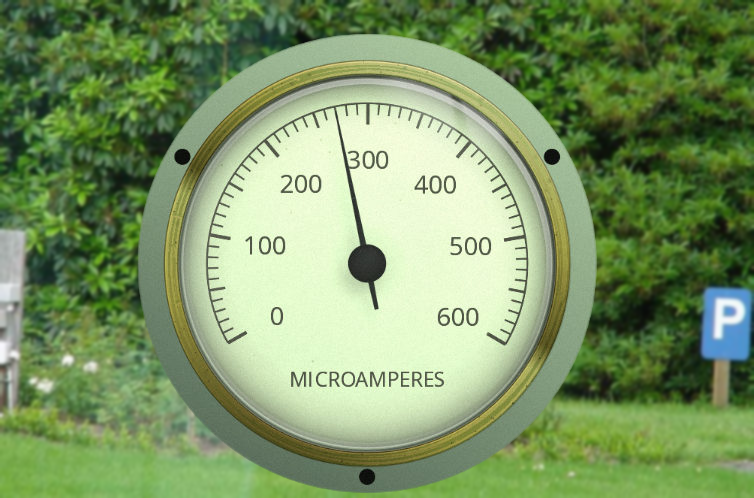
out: 270 µA
